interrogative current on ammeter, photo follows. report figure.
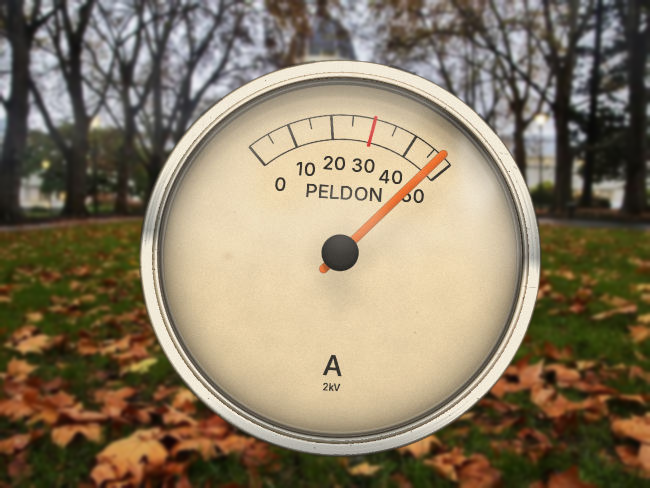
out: 47.5 A
